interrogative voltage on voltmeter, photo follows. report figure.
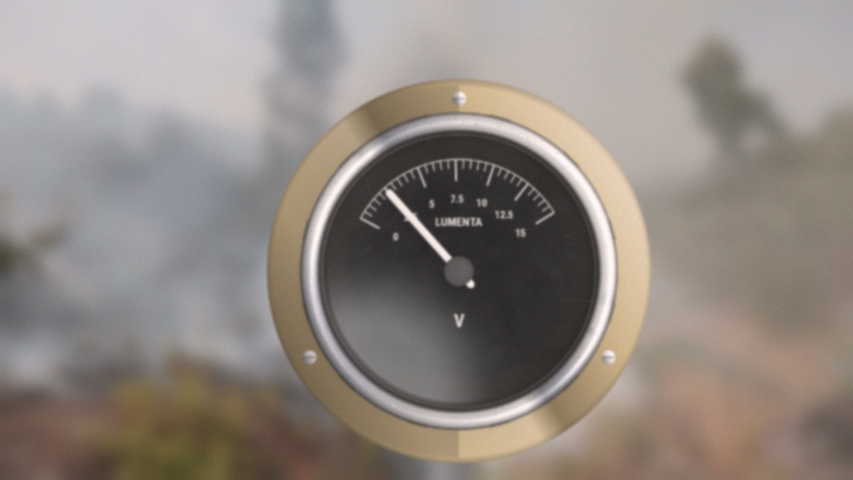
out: 2.5 V
